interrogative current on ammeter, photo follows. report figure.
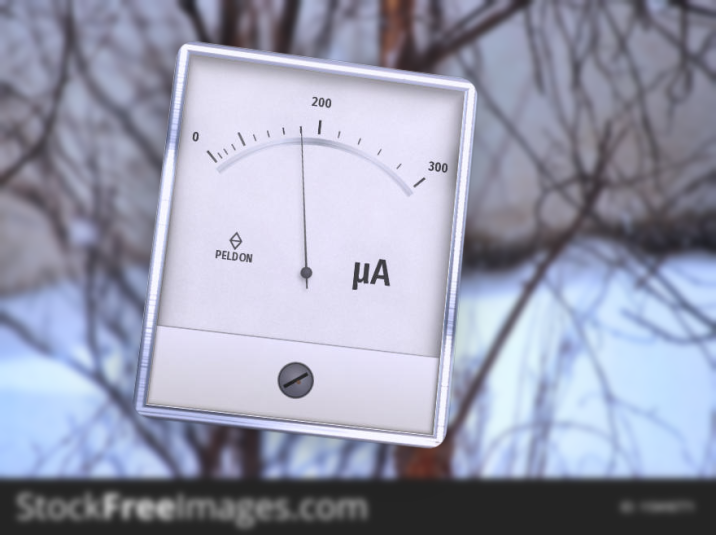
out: 180 µA
